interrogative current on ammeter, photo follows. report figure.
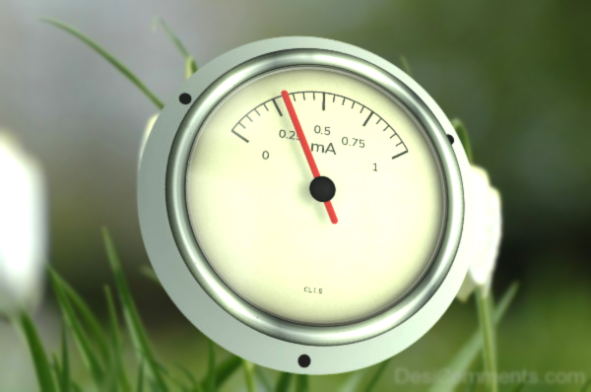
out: 0.3 mA
